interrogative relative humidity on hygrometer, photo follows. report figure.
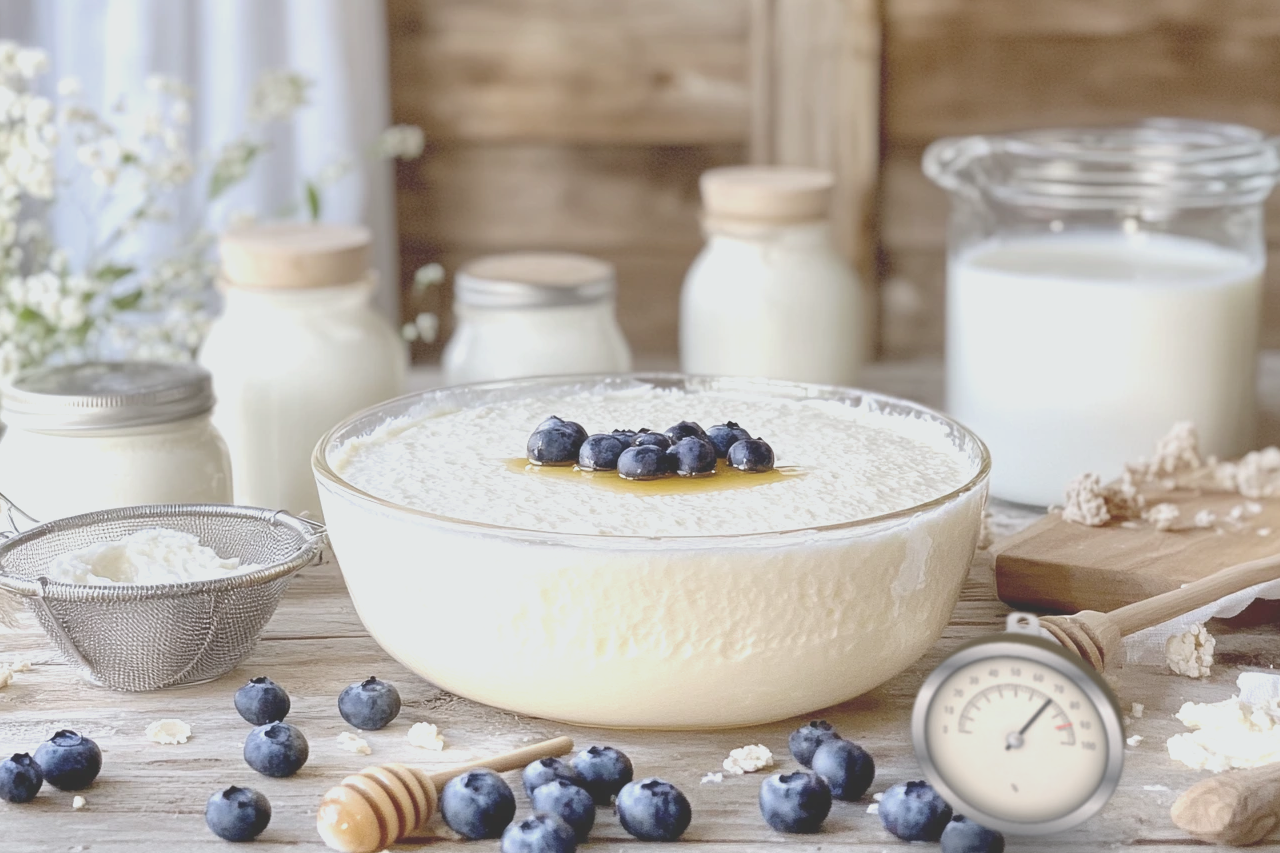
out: 70 %
